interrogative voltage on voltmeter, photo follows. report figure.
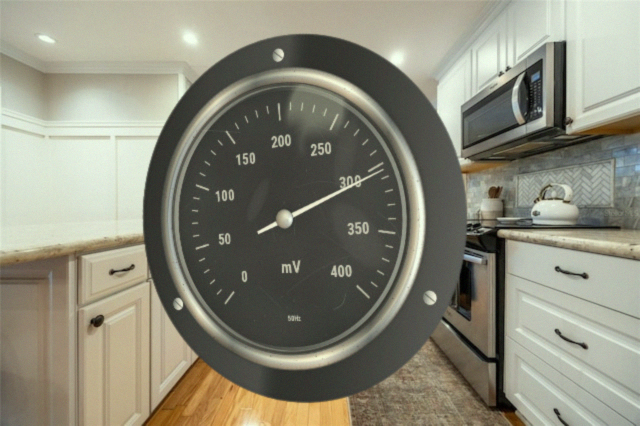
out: 305 mV
